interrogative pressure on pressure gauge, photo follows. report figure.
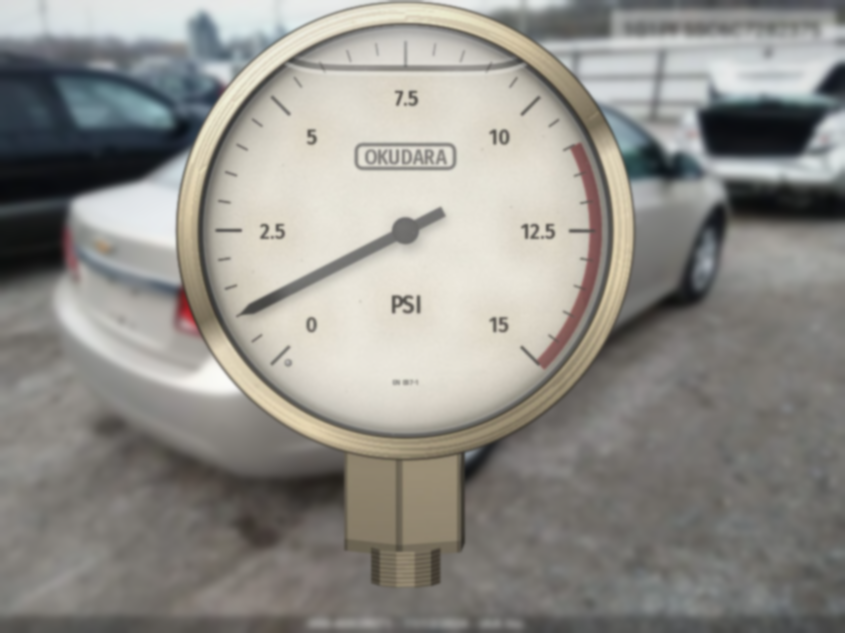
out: 1 psi
